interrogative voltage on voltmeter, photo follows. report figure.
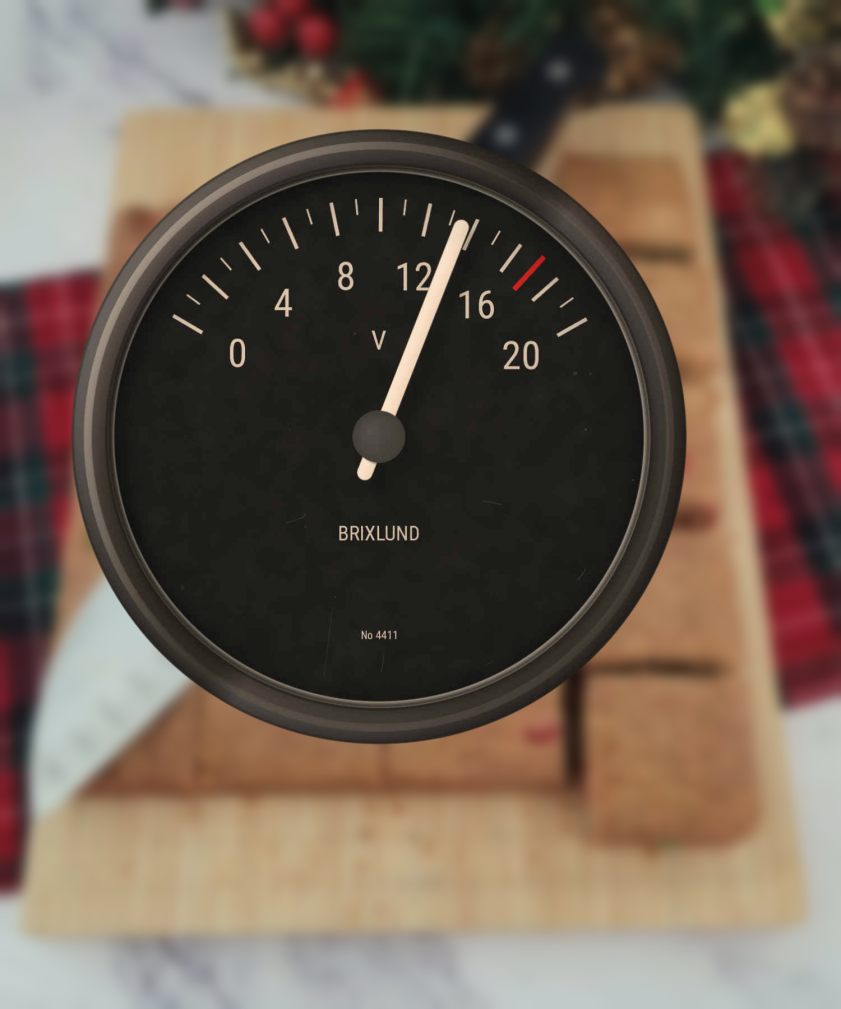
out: 13.5 V
